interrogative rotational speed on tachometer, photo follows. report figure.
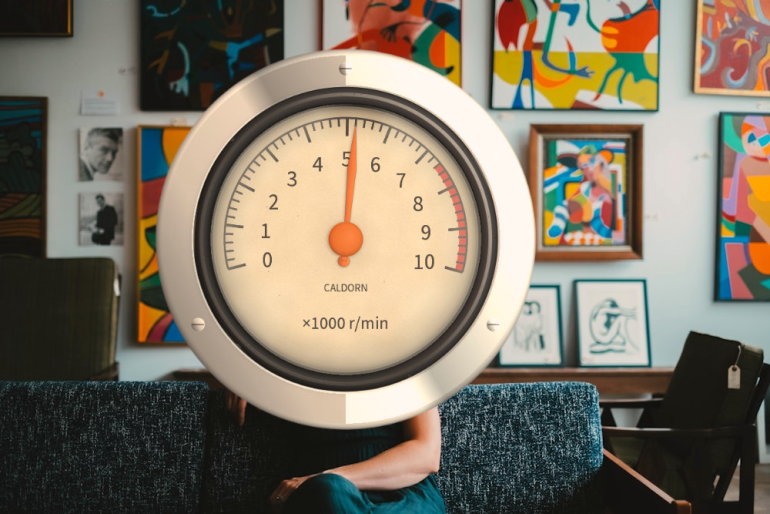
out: 5200 rpm
